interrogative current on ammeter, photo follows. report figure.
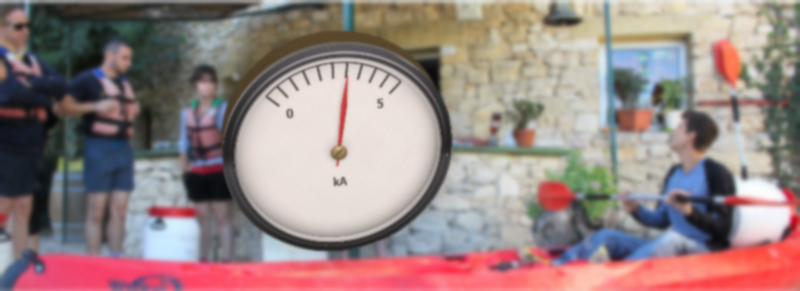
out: 3 kA
